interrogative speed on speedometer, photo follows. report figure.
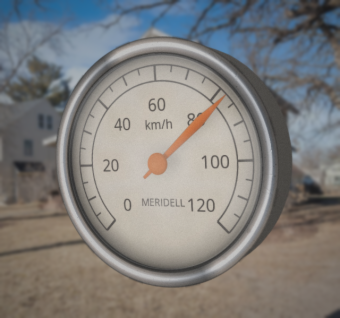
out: 82.5 km/h
